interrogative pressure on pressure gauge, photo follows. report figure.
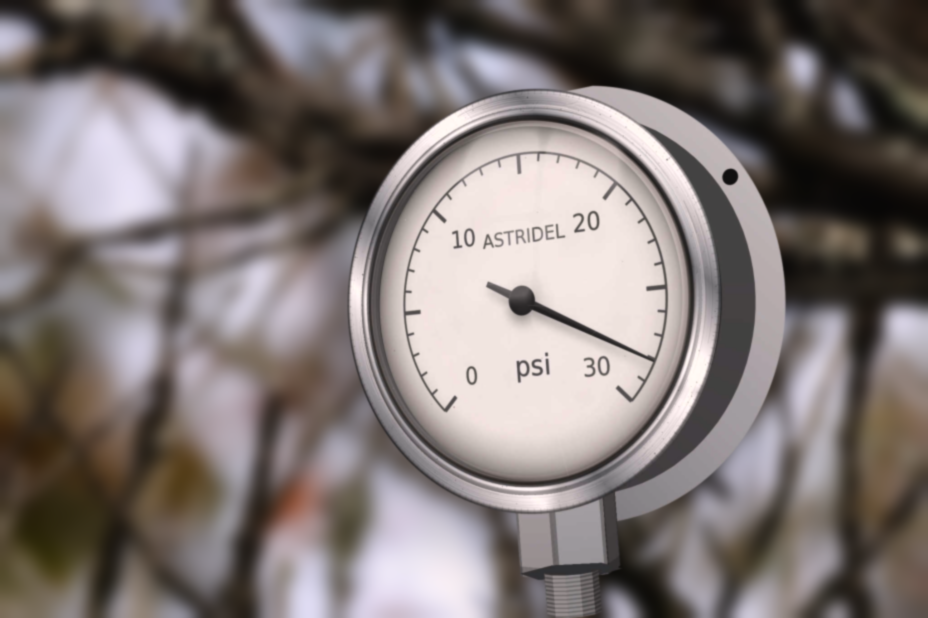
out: 28 psi
